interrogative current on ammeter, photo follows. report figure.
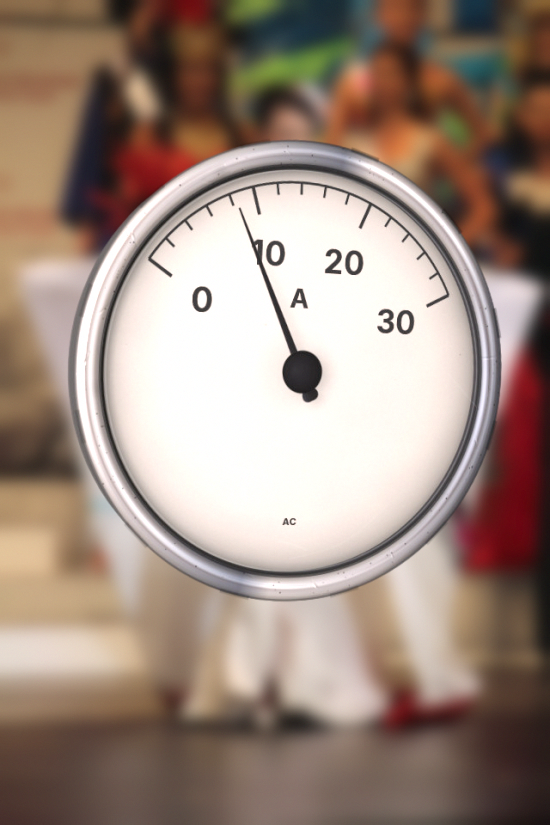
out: 8 A
